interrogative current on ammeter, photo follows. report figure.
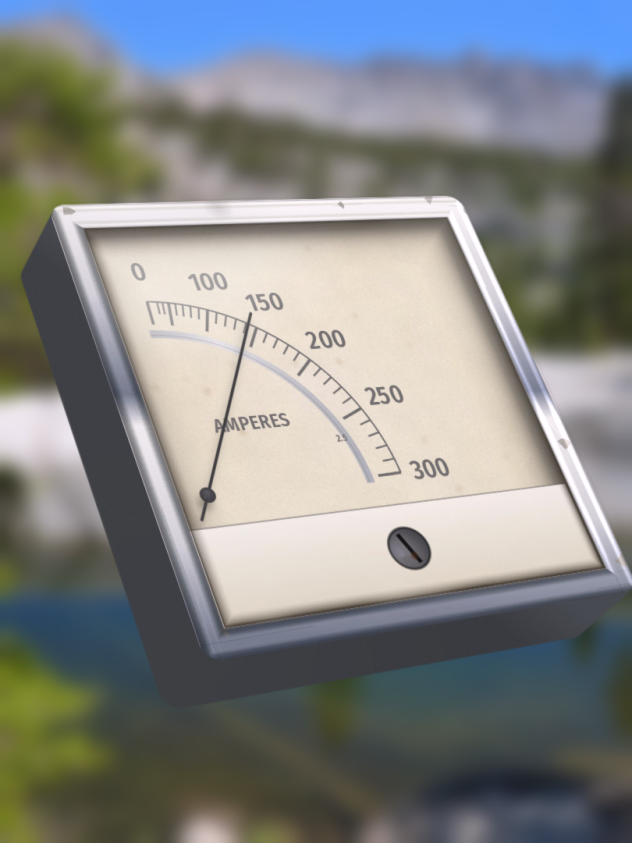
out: 140 A
